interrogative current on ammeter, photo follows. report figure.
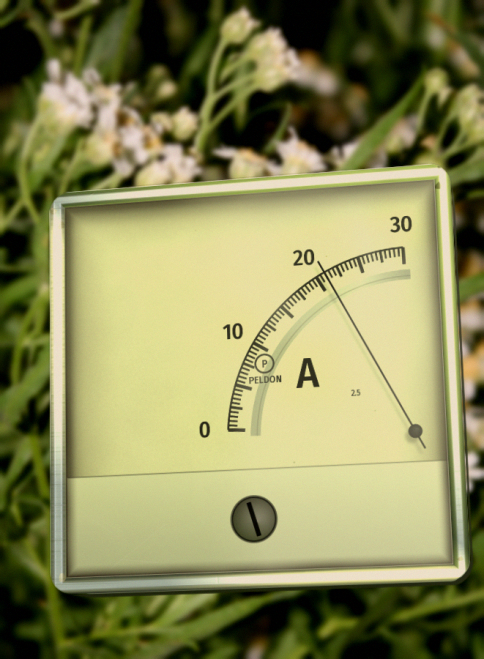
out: 21 A
